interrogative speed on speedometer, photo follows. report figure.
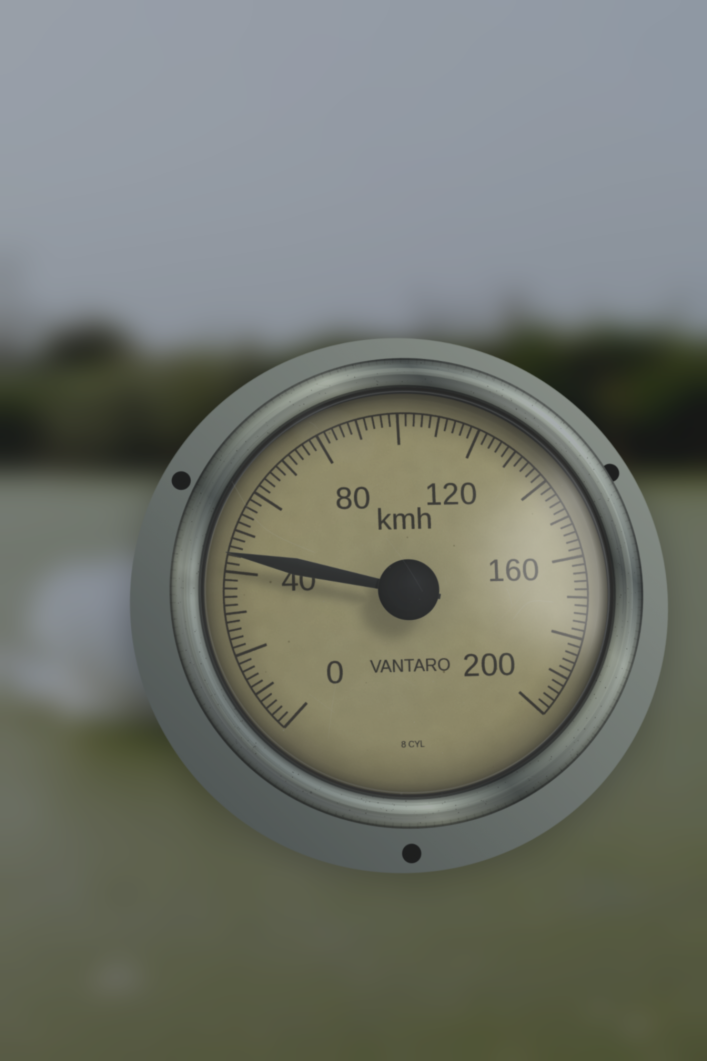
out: 44 km/h
